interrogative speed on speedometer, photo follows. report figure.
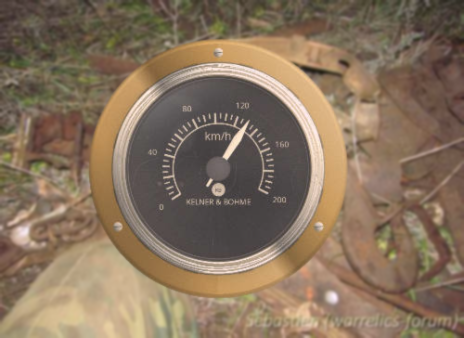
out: 130 km/h
